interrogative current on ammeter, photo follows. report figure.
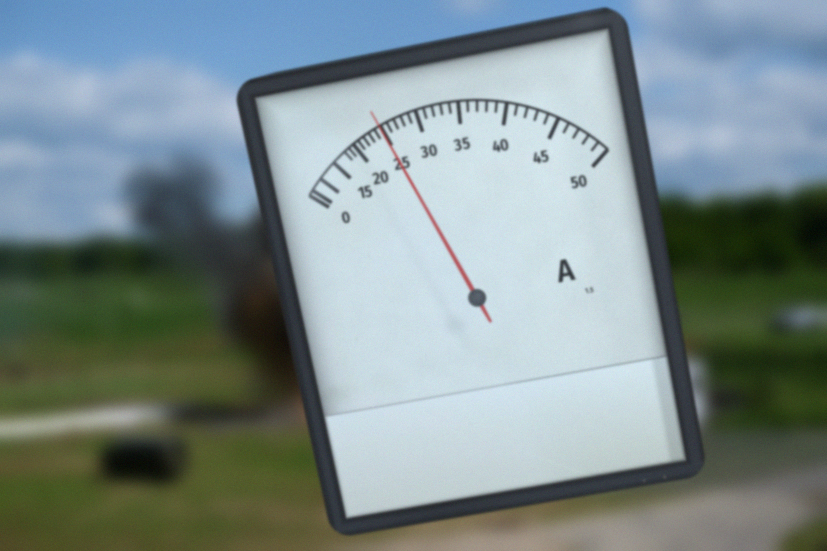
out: 25 A
